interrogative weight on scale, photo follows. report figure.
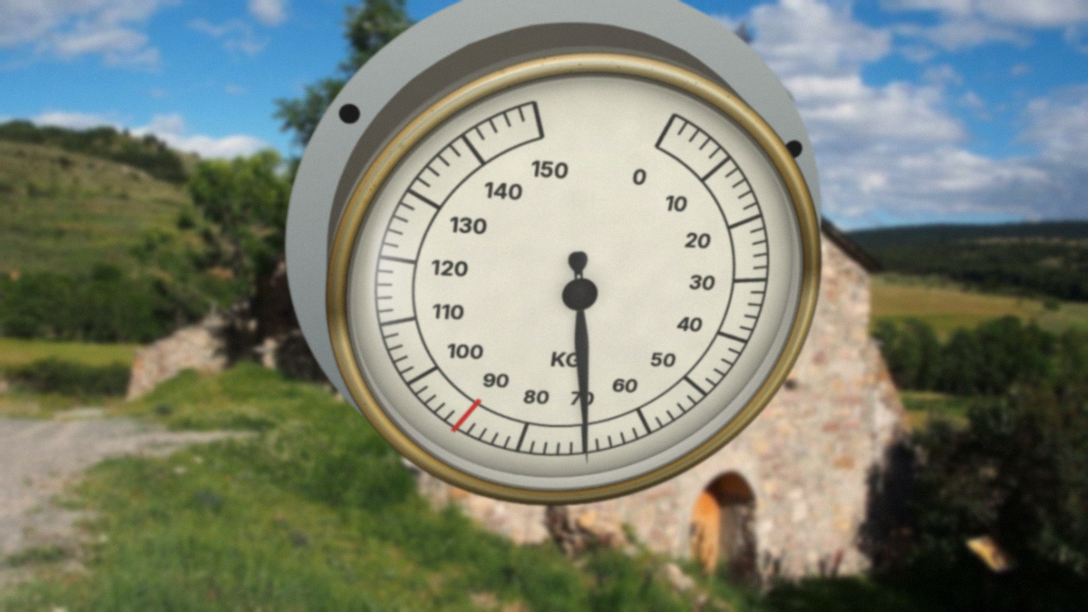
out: 70 kg
